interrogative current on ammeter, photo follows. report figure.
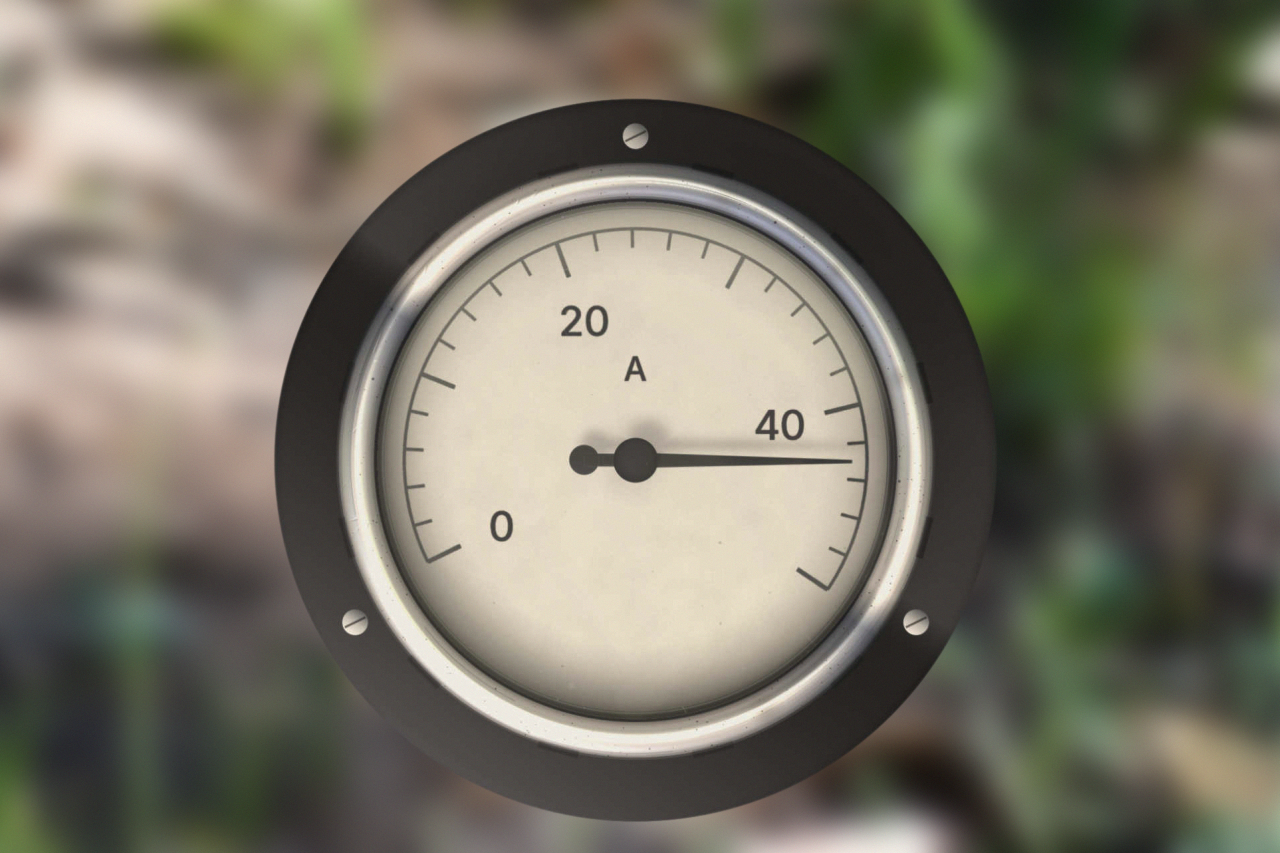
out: 43 A
